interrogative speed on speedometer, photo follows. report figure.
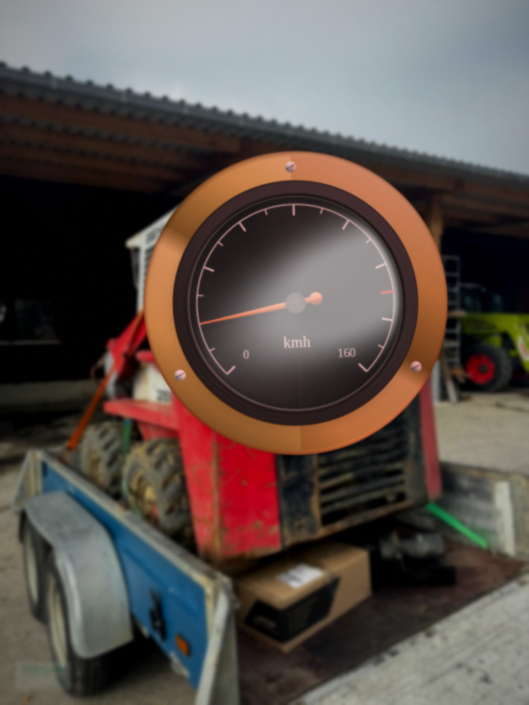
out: 20 km/h
